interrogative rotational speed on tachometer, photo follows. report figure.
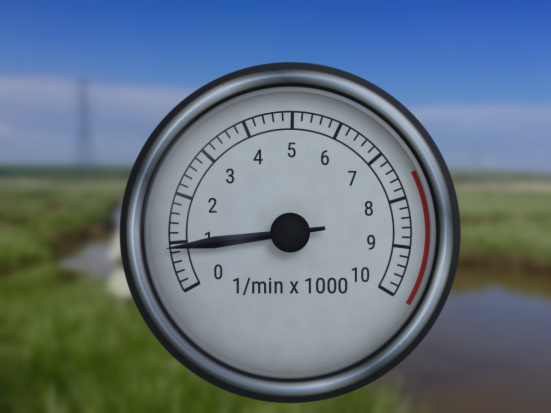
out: 900 rpm
